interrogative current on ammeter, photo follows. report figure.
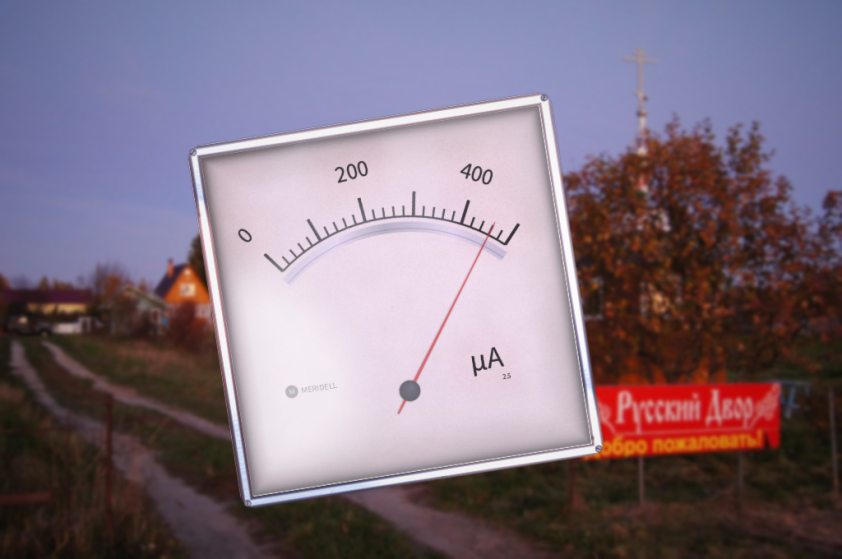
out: 460 µA
